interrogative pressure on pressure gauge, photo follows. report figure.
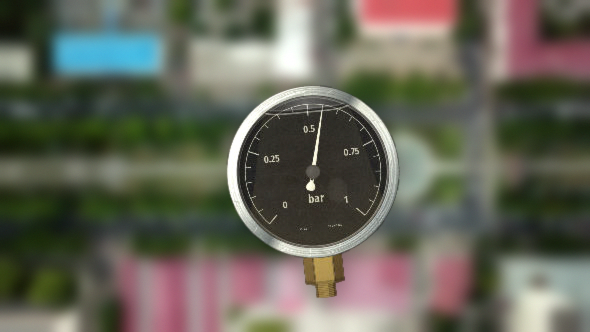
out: 0.55 bar
